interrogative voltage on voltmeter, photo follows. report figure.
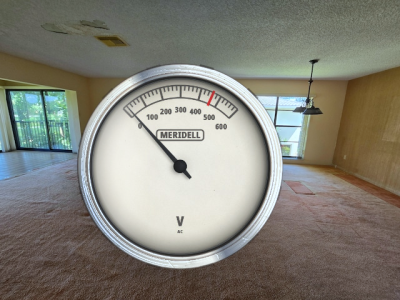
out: 20 V
